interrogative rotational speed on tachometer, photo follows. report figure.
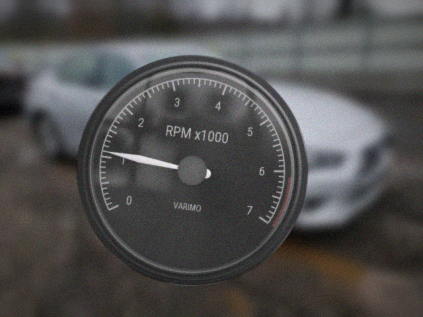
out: 1100 rpm
